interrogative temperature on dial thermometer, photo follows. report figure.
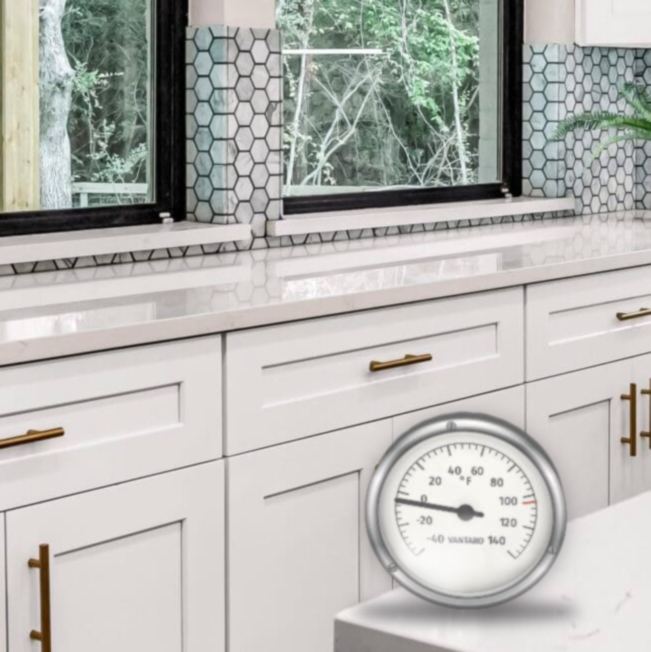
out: -4 °F
